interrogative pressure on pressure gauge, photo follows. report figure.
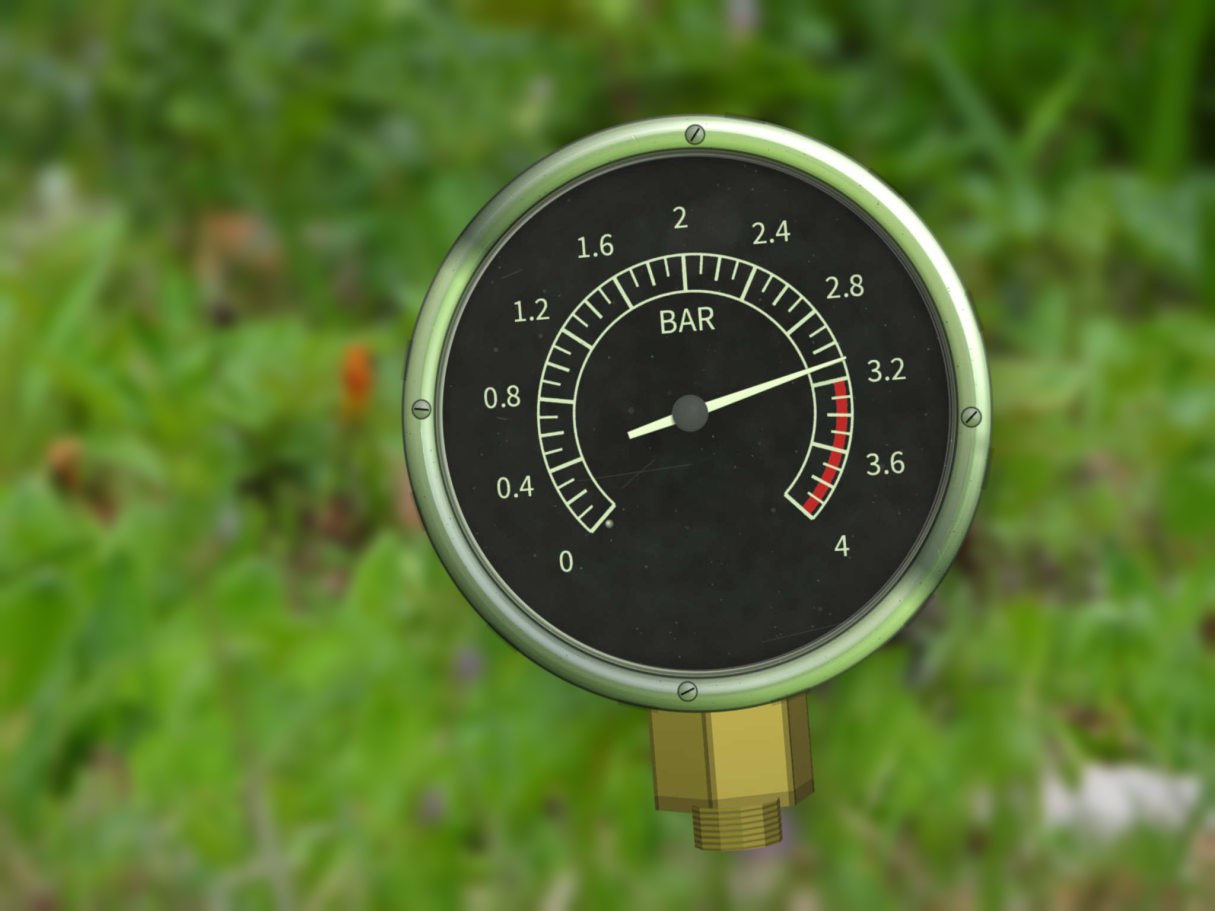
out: 3.1 bar
